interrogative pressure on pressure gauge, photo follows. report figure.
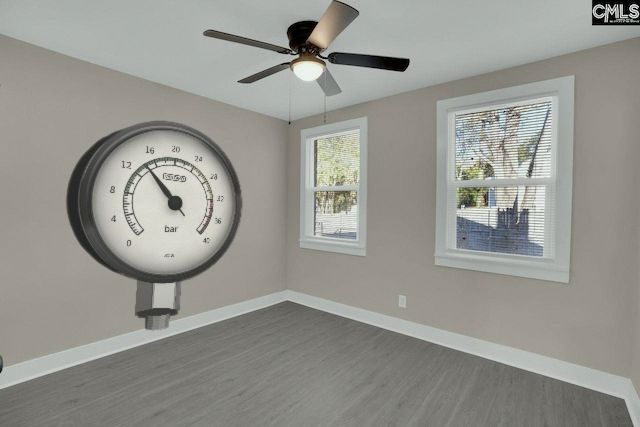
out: 14 bar
